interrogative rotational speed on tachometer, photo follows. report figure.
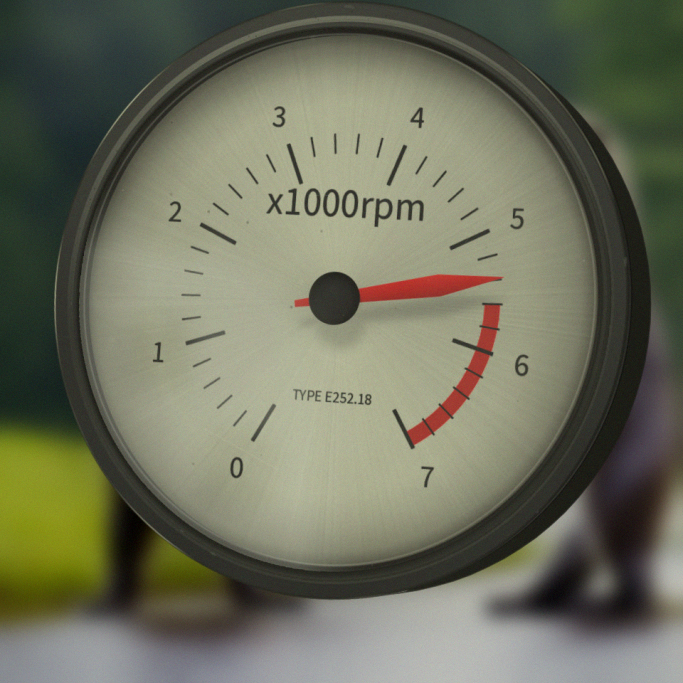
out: 5400 rpm
